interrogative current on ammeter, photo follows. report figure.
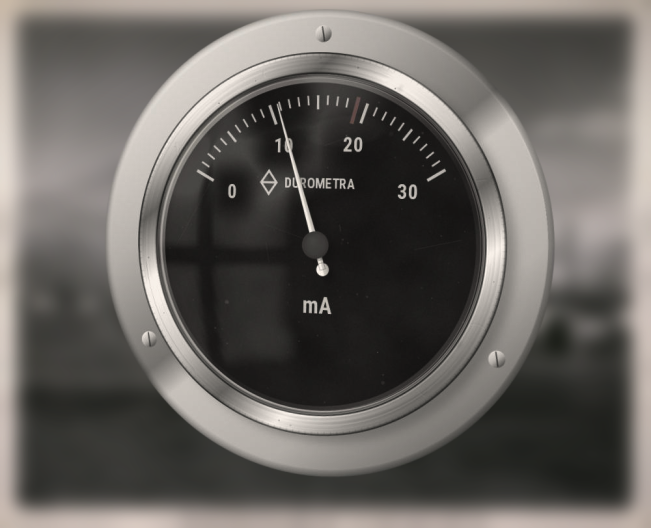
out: 11 mA
